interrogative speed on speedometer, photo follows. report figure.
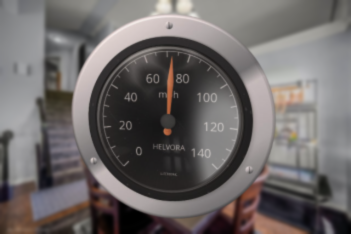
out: 72.5 mph
